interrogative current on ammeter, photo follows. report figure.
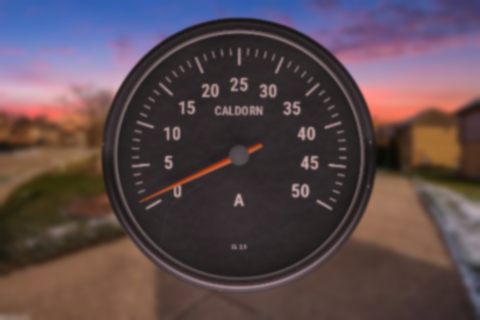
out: 1 A
